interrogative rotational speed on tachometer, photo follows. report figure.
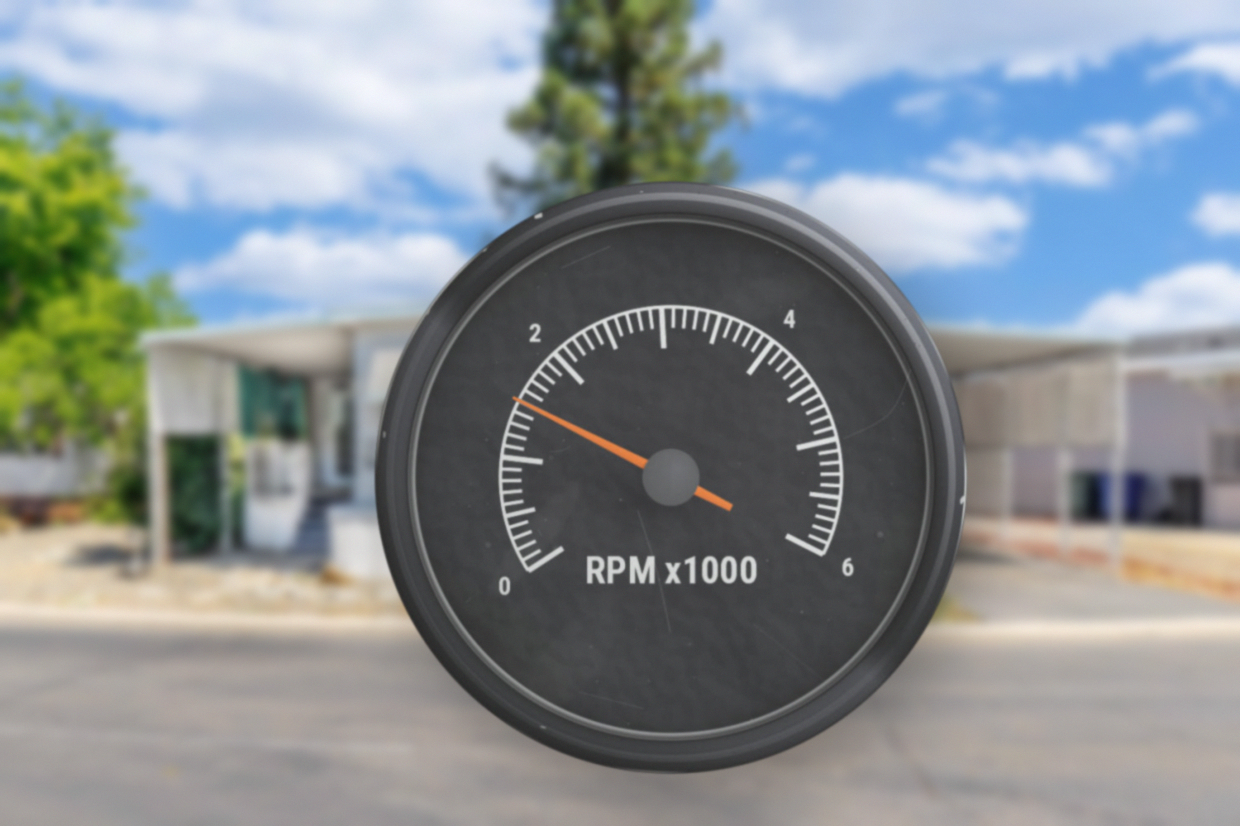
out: 1500 rpm
